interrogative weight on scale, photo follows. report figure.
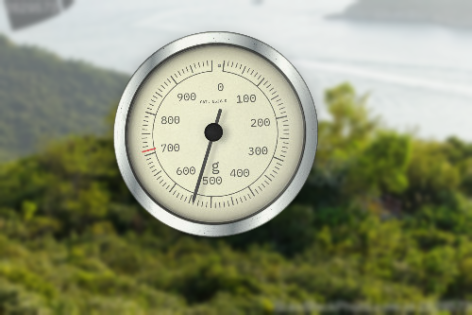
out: 540 g
